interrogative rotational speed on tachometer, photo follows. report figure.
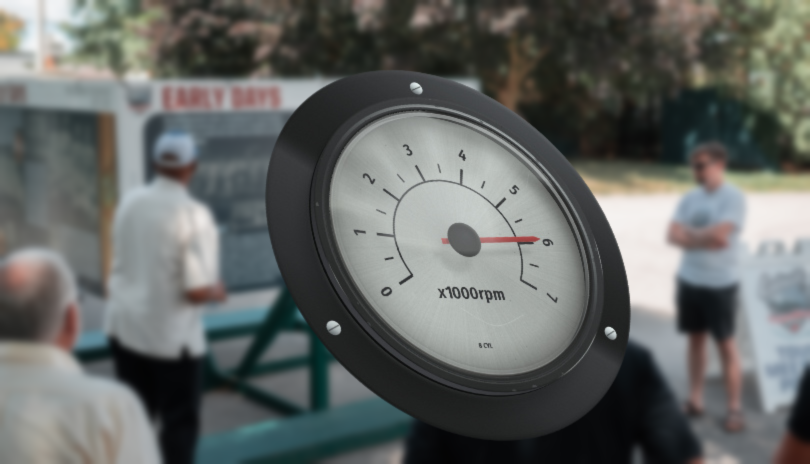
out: 6000 rpm
